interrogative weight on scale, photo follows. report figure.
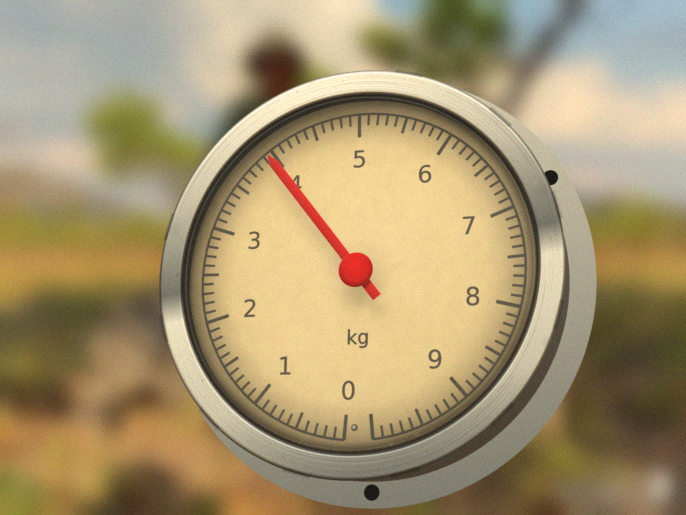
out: 3.95 kg
